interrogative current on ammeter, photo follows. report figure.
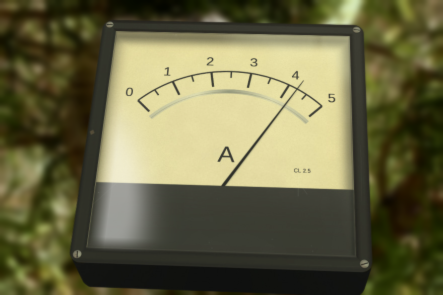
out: 4.25 A
